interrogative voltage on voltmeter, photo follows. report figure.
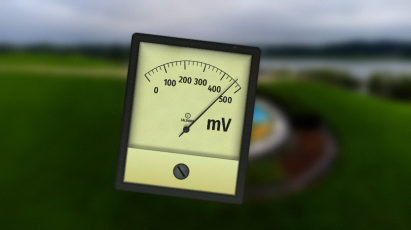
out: 460 mV
